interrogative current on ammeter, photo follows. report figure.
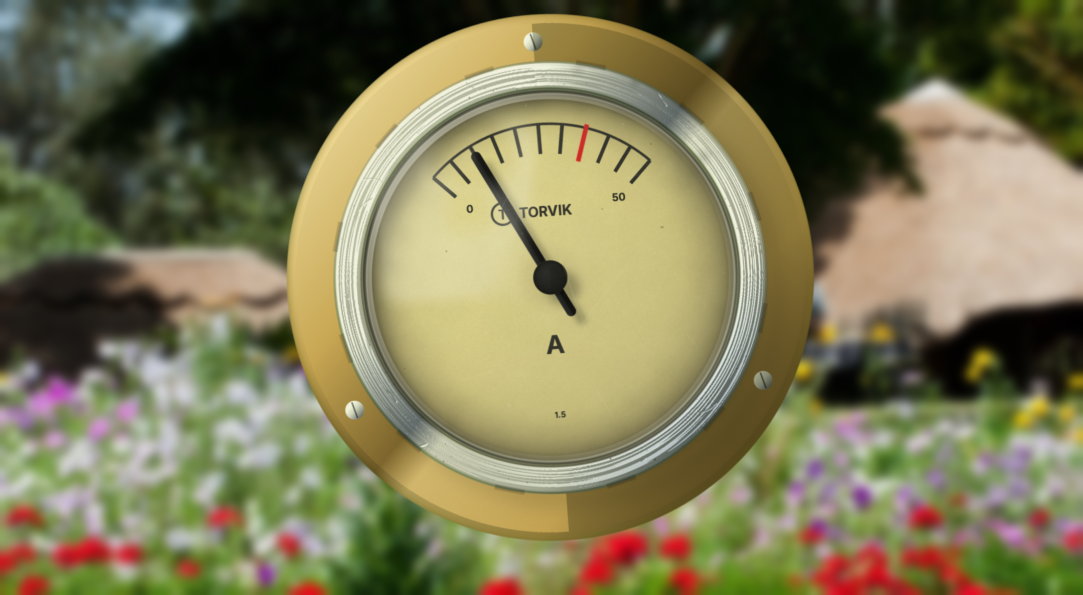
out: 10 A
